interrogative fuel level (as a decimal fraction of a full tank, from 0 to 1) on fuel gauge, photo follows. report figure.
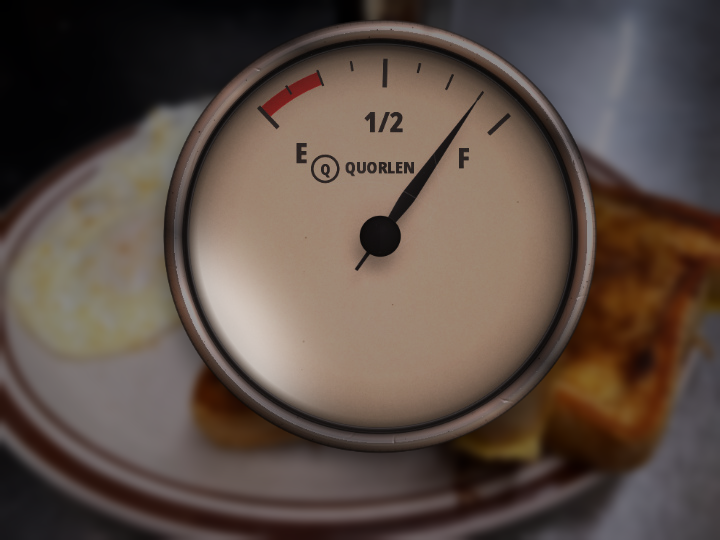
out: 0.875
